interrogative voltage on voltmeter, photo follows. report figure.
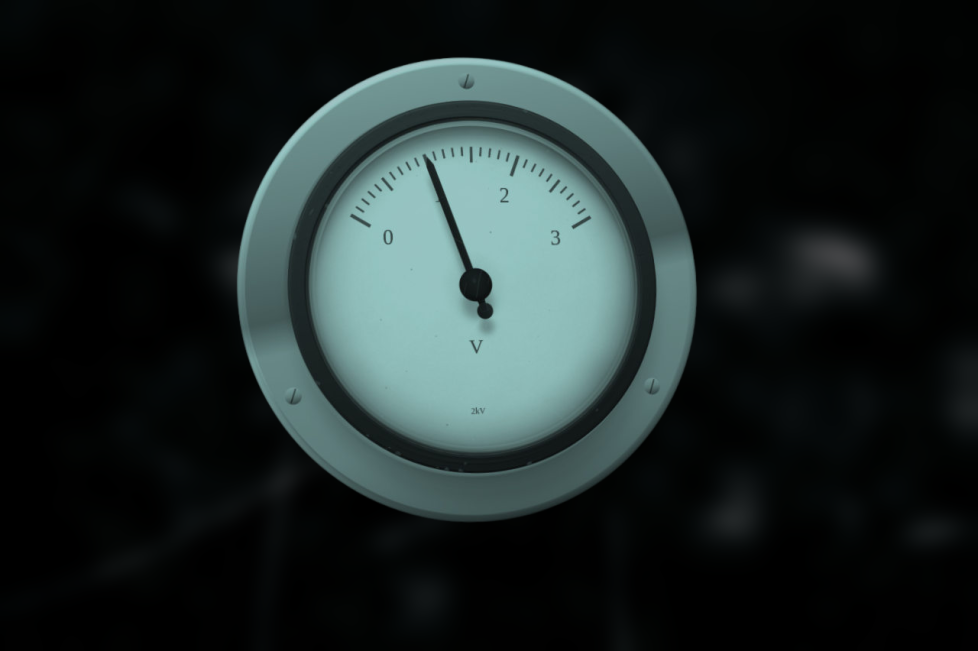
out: 1 V
